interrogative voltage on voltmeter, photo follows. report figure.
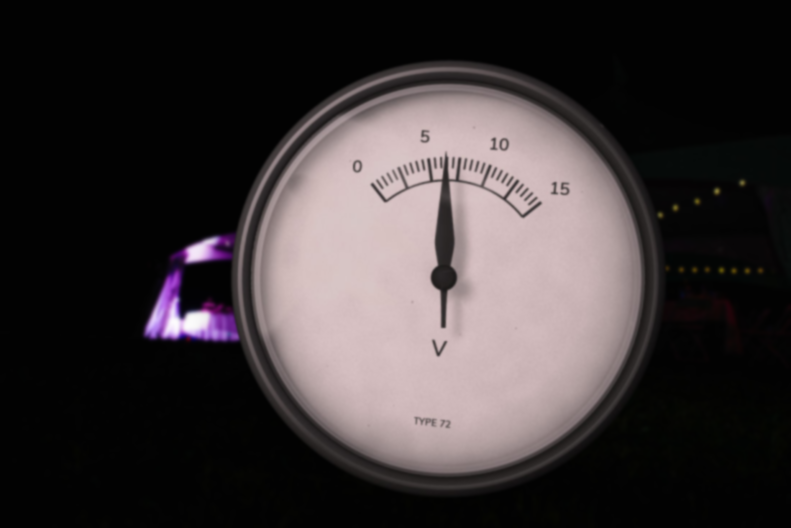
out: 6.5 V
